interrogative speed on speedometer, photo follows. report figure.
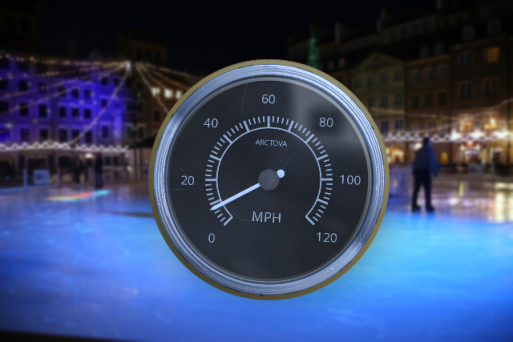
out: 8 mph
